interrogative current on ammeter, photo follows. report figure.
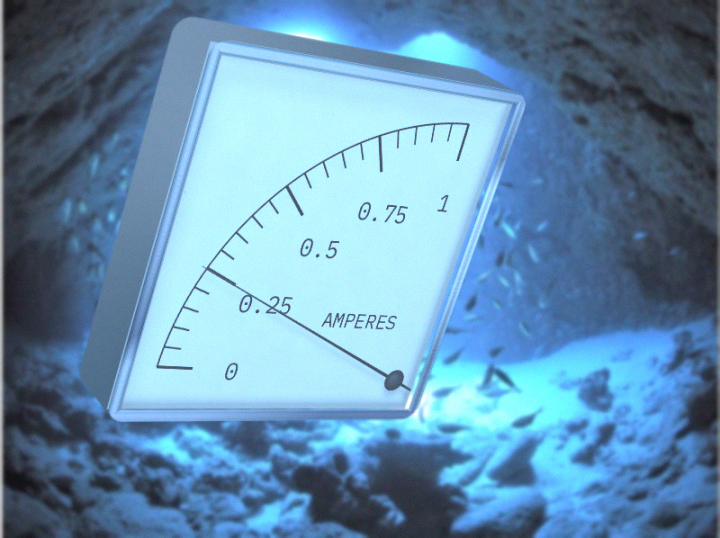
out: 0.25 A
